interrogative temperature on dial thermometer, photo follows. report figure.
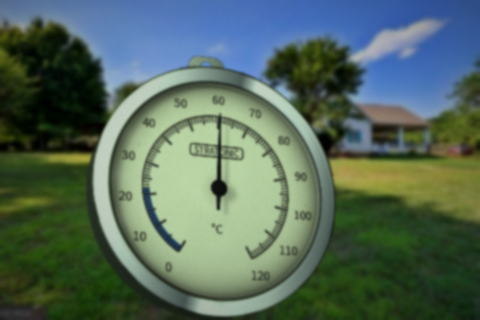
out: 60 °C
